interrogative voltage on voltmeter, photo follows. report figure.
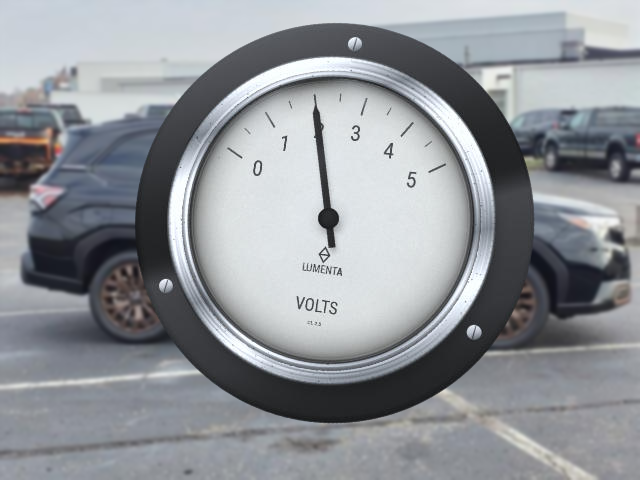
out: 2 V
